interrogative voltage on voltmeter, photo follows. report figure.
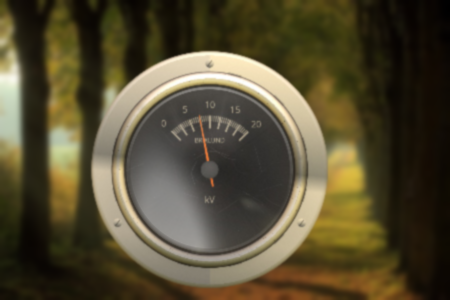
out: 7.5 kV
